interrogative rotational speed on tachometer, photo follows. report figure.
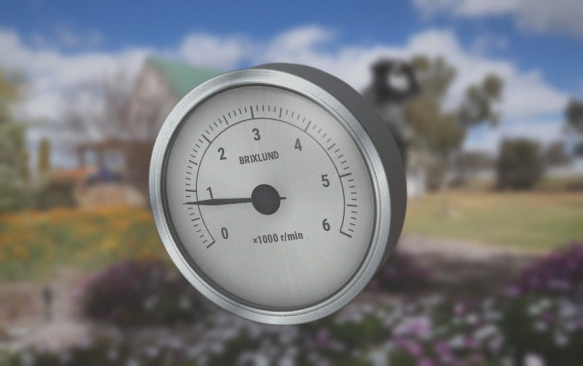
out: 800 rpm
